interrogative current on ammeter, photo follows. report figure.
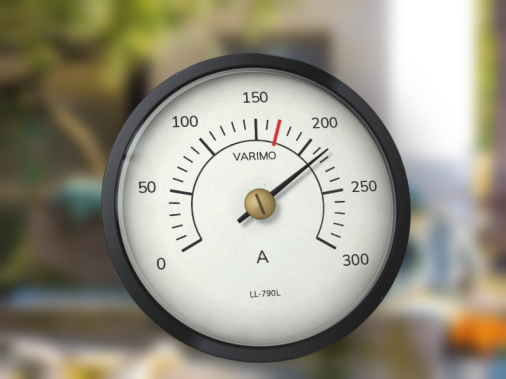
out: 215 A
